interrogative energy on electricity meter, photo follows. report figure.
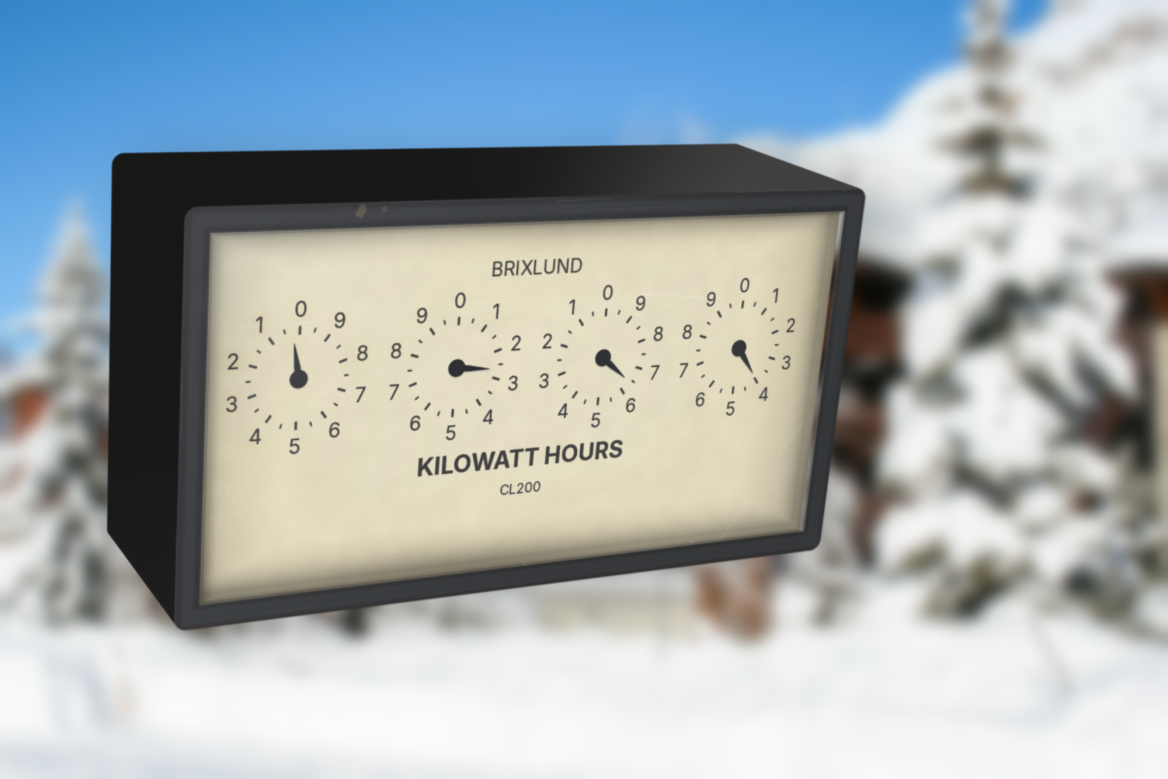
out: 264 kWh
